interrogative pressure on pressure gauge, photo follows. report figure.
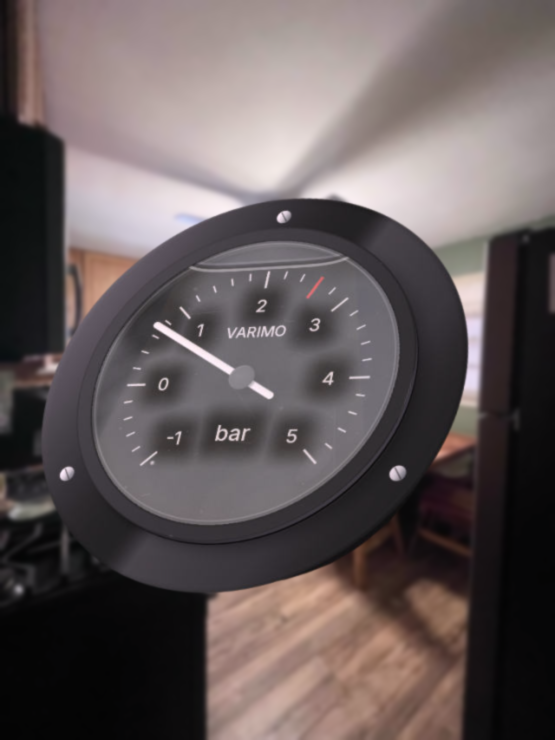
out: 0.7 bar
